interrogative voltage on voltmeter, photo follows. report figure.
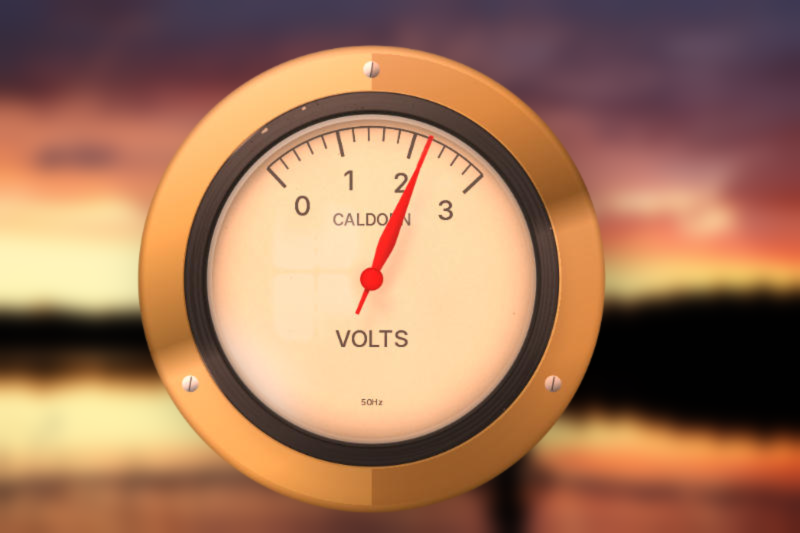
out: 2.2 V
